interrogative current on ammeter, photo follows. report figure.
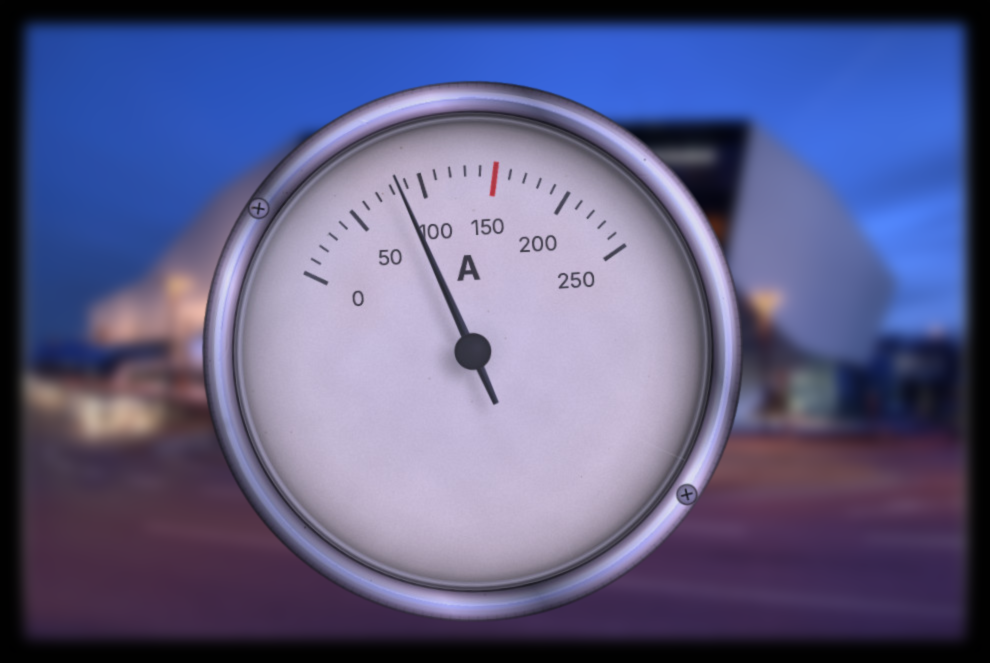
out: 85 A
